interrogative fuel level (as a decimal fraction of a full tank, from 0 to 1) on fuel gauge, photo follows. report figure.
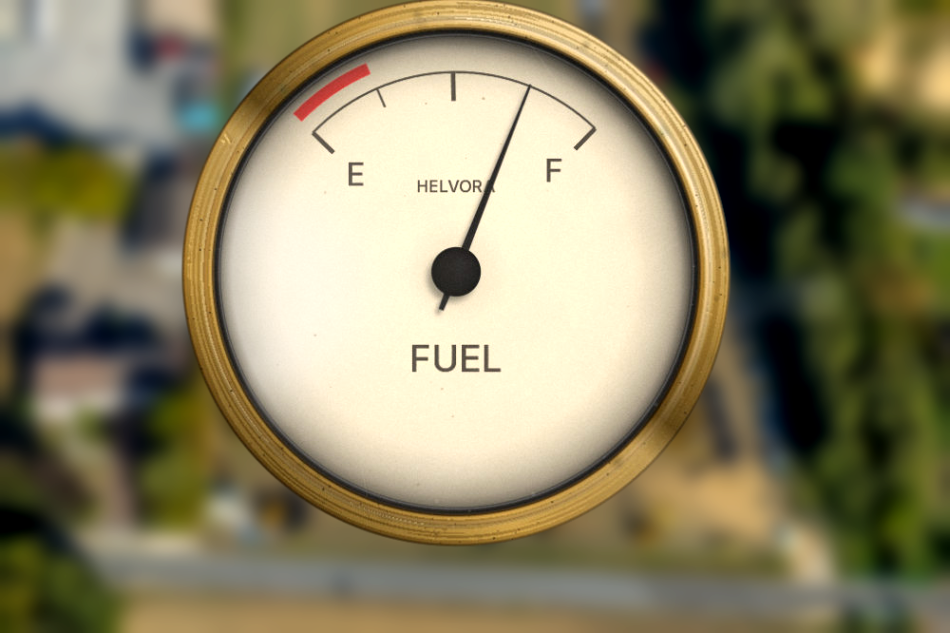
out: 0.75
